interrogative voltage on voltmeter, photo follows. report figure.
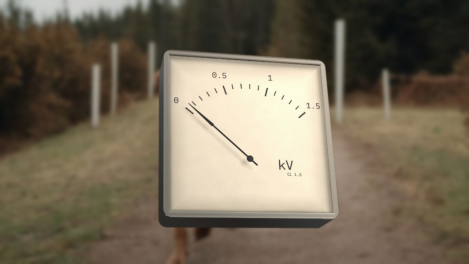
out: 0.05 kV
